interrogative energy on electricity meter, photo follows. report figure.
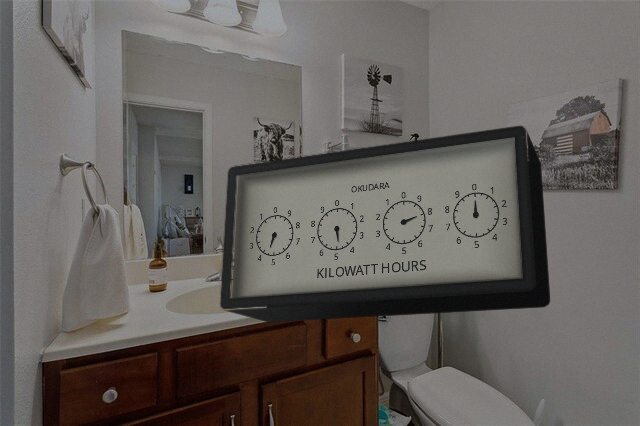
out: 4480 kWh
